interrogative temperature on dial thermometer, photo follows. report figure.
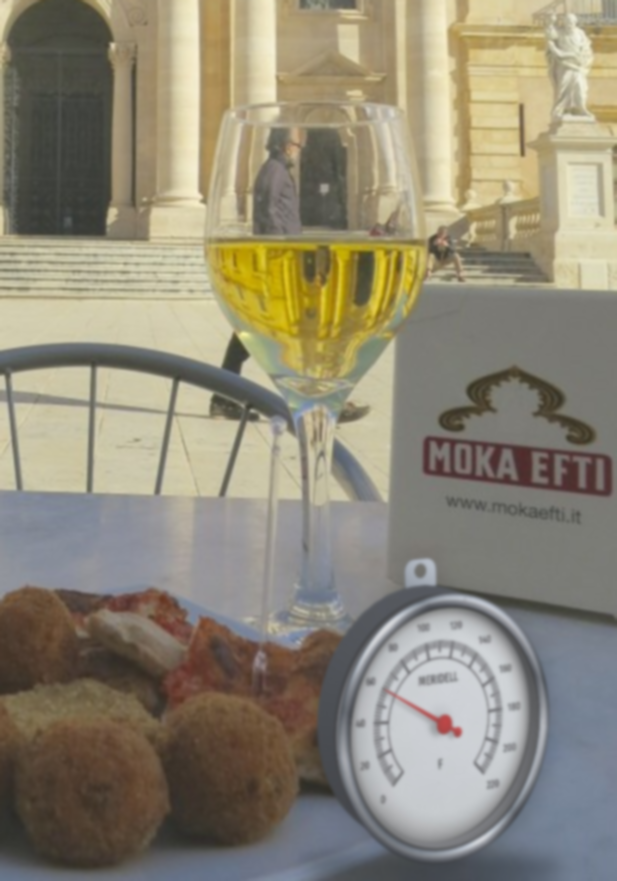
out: 60 °F
